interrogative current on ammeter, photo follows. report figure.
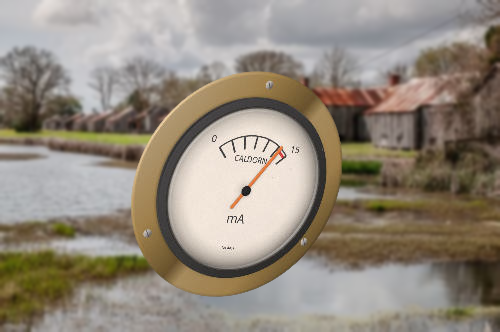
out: 12.5 mA
